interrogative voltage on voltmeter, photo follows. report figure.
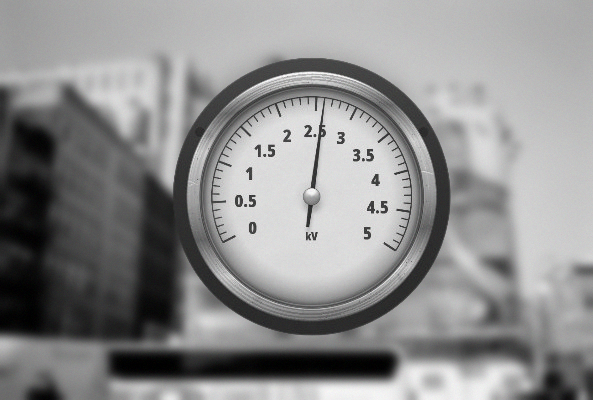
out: 2.6 kV
